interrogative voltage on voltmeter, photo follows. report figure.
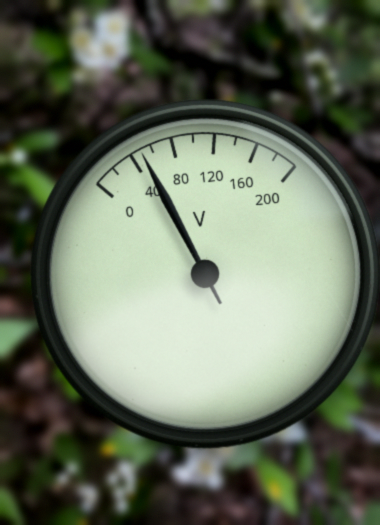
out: 50 V
